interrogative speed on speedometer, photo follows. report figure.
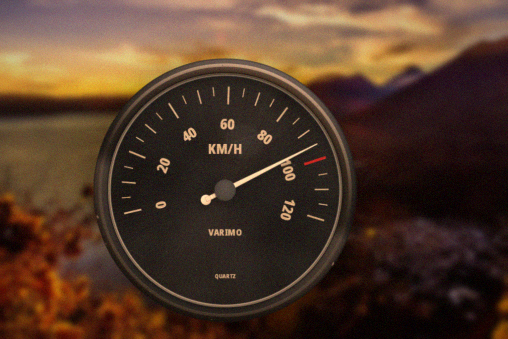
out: 95 km/h
